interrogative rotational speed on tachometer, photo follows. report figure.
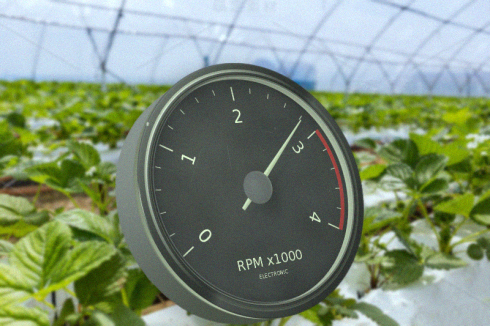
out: 2800 rpm
